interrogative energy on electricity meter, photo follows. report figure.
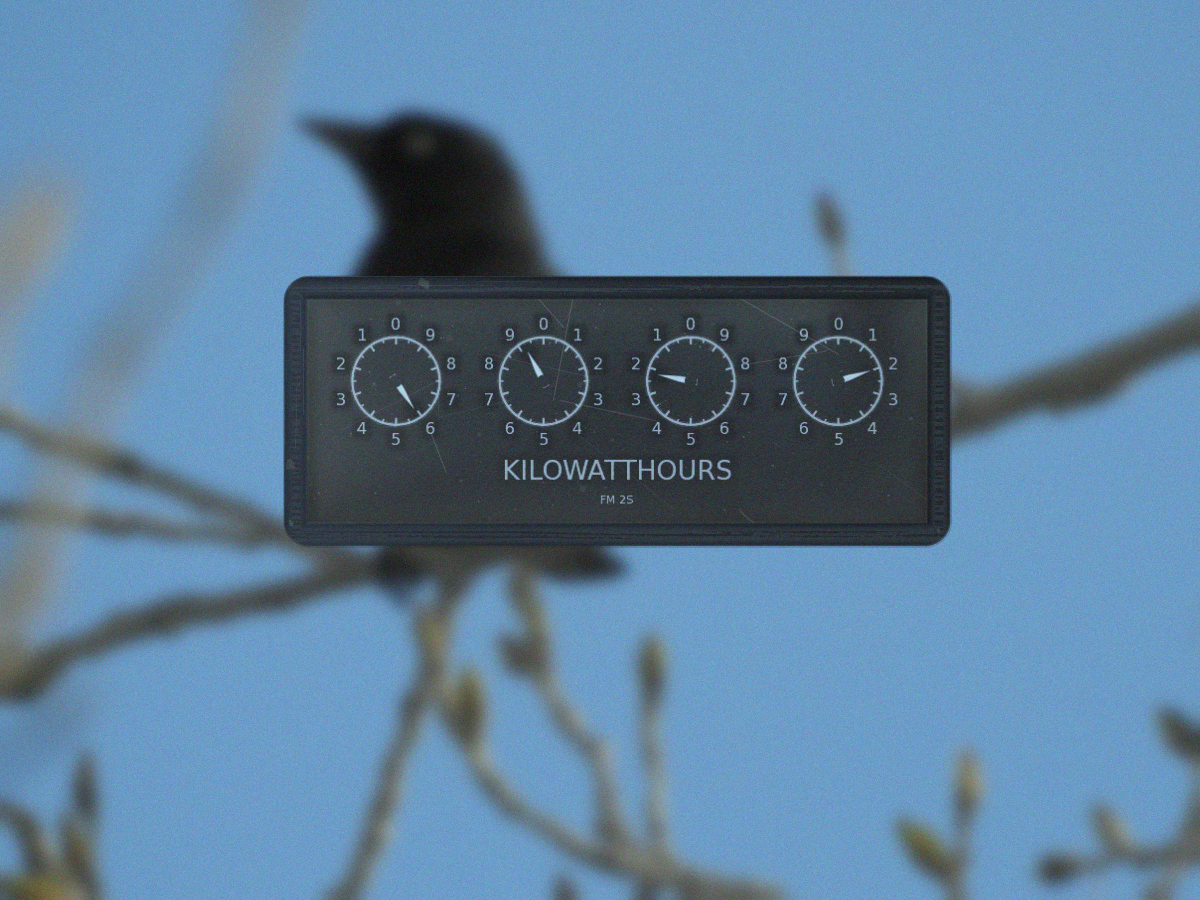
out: 5922 kWh
